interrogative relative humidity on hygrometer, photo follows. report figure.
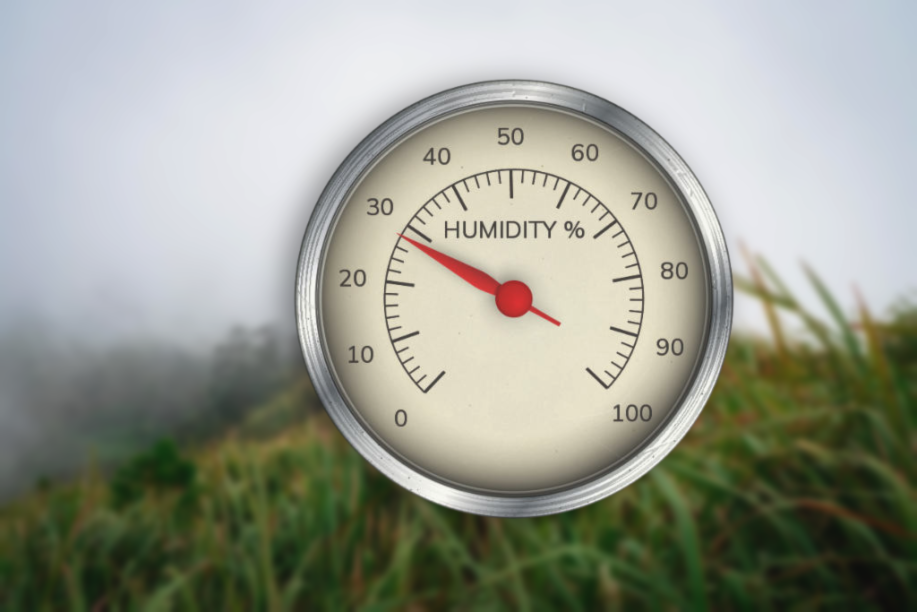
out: 28 %
